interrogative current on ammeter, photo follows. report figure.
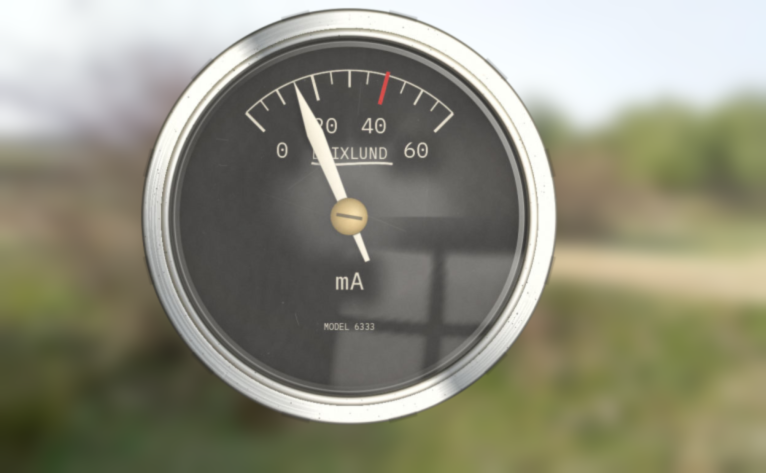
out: 15 mA
